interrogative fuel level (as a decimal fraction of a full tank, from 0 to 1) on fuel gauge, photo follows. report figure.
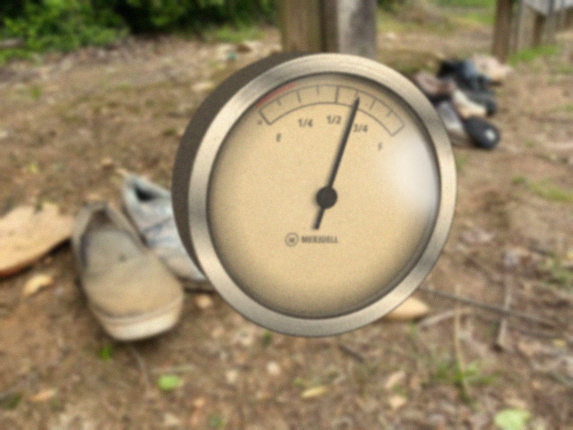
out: 0.625
